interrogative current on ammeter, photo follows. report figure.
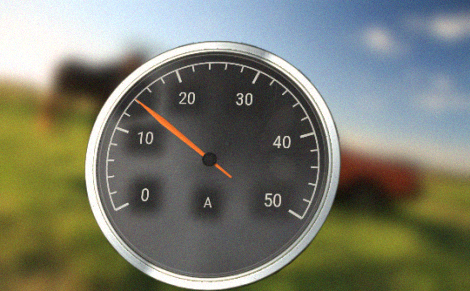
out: 14 A
